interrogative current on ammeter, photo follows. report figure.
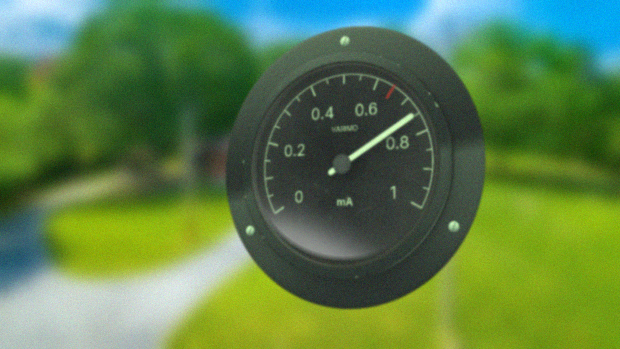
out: 0.75 mA
